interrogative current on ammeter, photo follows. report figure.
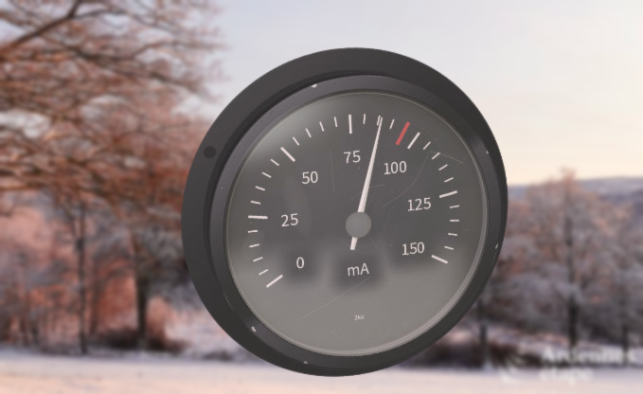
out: 85 mA
